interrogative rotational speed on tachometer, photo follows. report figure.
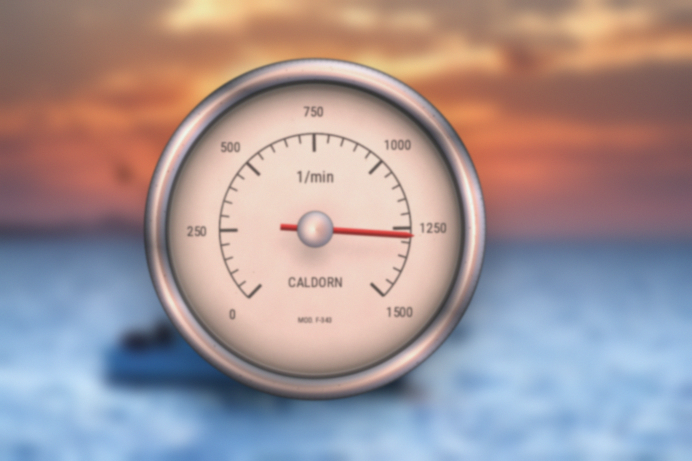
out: 1275 rpm
